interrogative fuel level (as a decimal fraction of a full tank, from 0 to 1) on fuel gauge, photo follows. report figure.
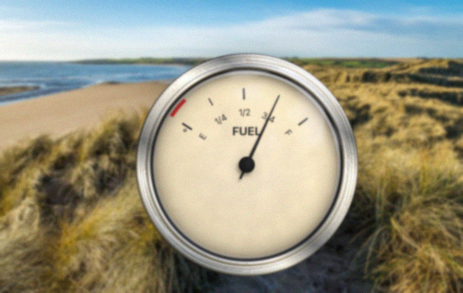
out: 0.75
